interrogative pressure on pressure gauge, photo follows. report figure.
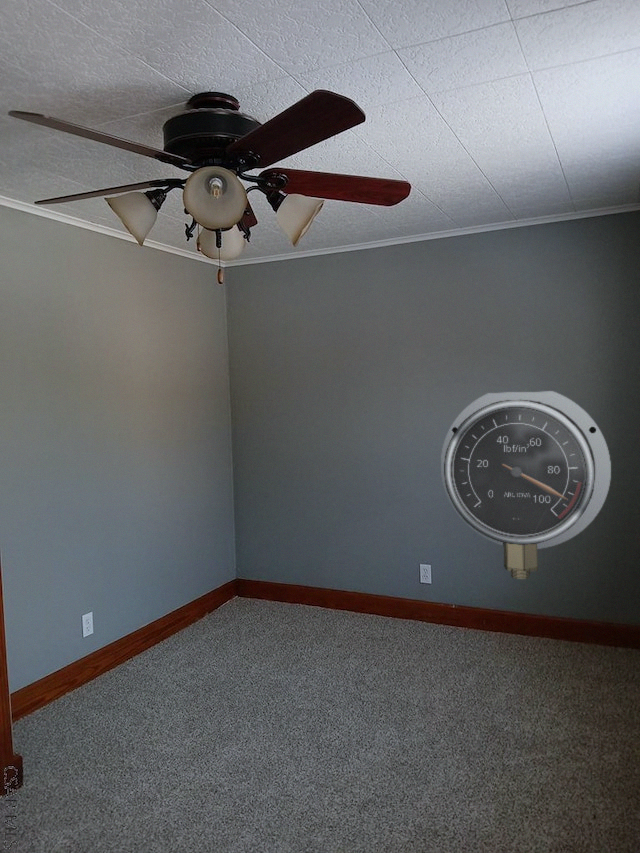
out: 92.5 psi
